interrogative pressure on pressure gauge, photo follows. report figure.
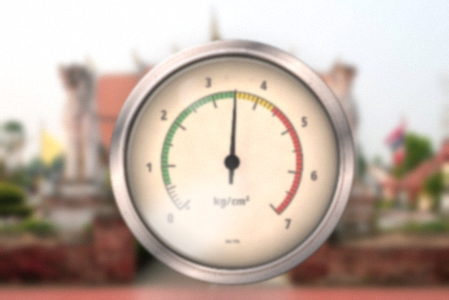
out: 3.5 kg/cm²
